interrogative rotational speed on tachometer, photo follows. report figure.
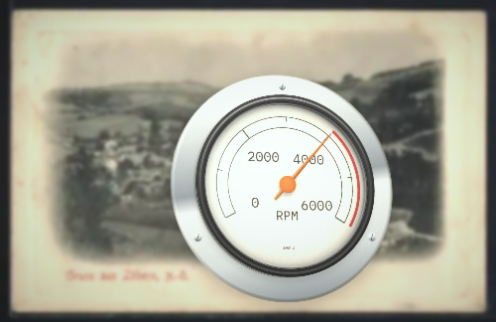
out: 4000 rpm
